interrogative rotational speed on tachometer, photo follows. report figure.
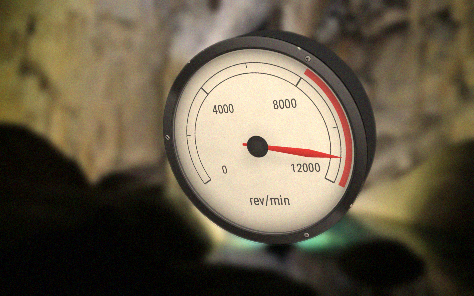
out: 11000 rpm
